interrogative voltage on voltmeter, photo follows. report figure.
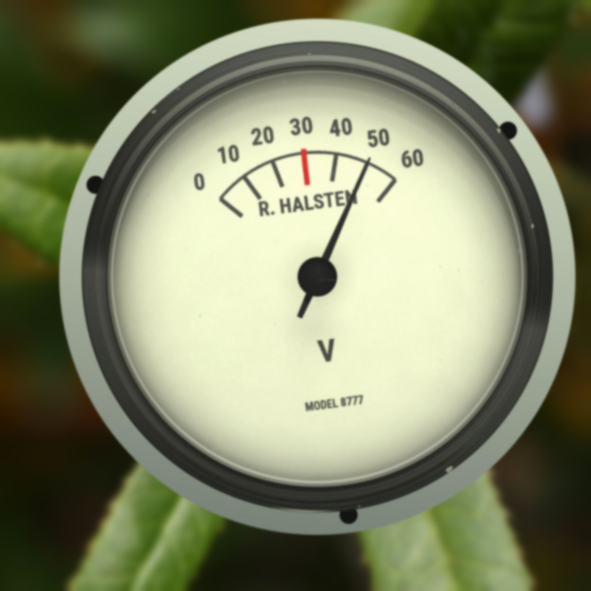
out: 50 V
